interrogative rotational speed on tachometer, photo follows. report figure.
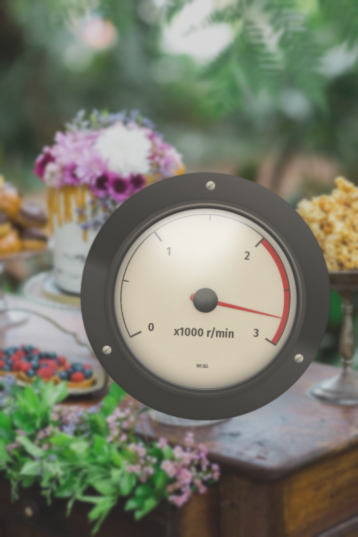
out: 2750 rpm
